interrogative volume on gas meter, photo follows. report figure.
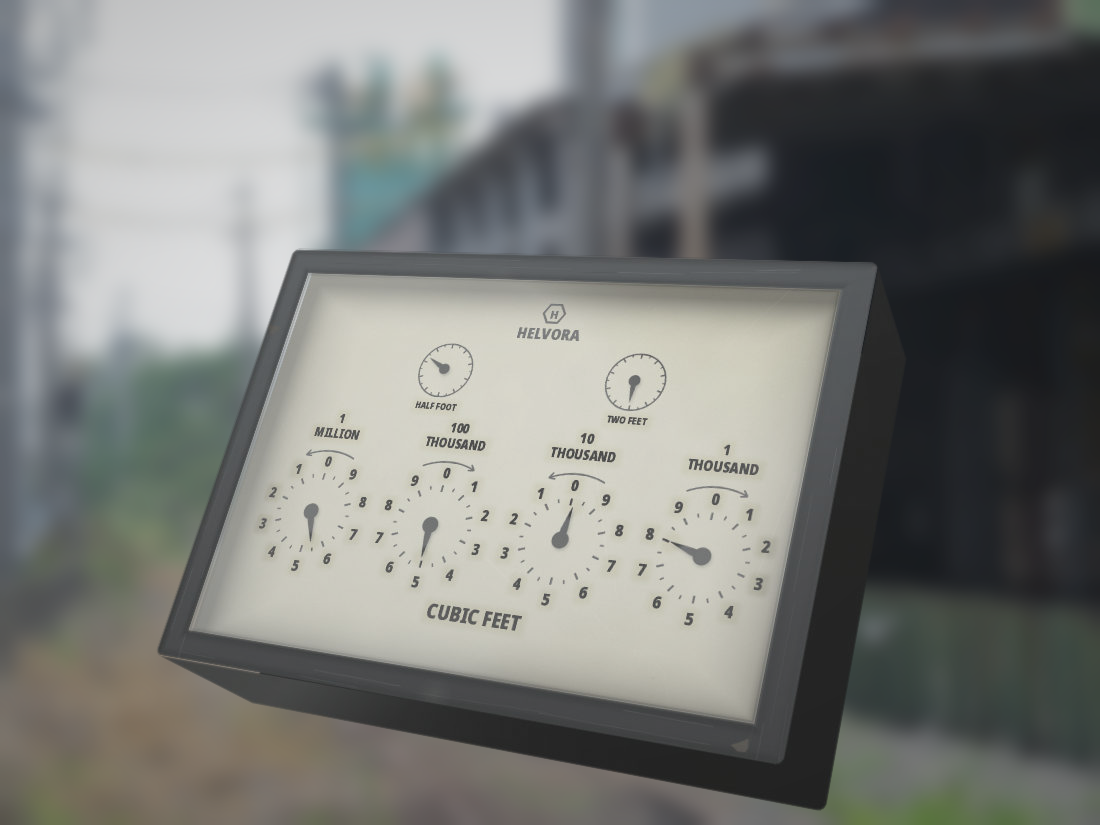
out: 549800 ft³
